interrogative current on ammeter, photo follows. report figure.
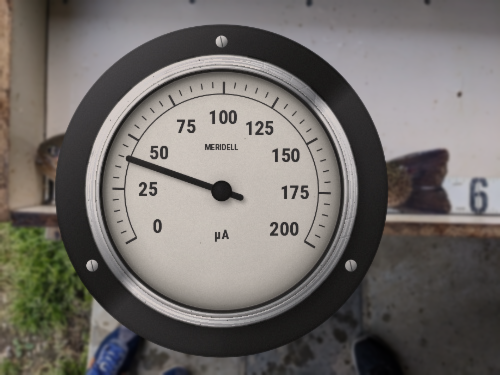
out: 40 µA
